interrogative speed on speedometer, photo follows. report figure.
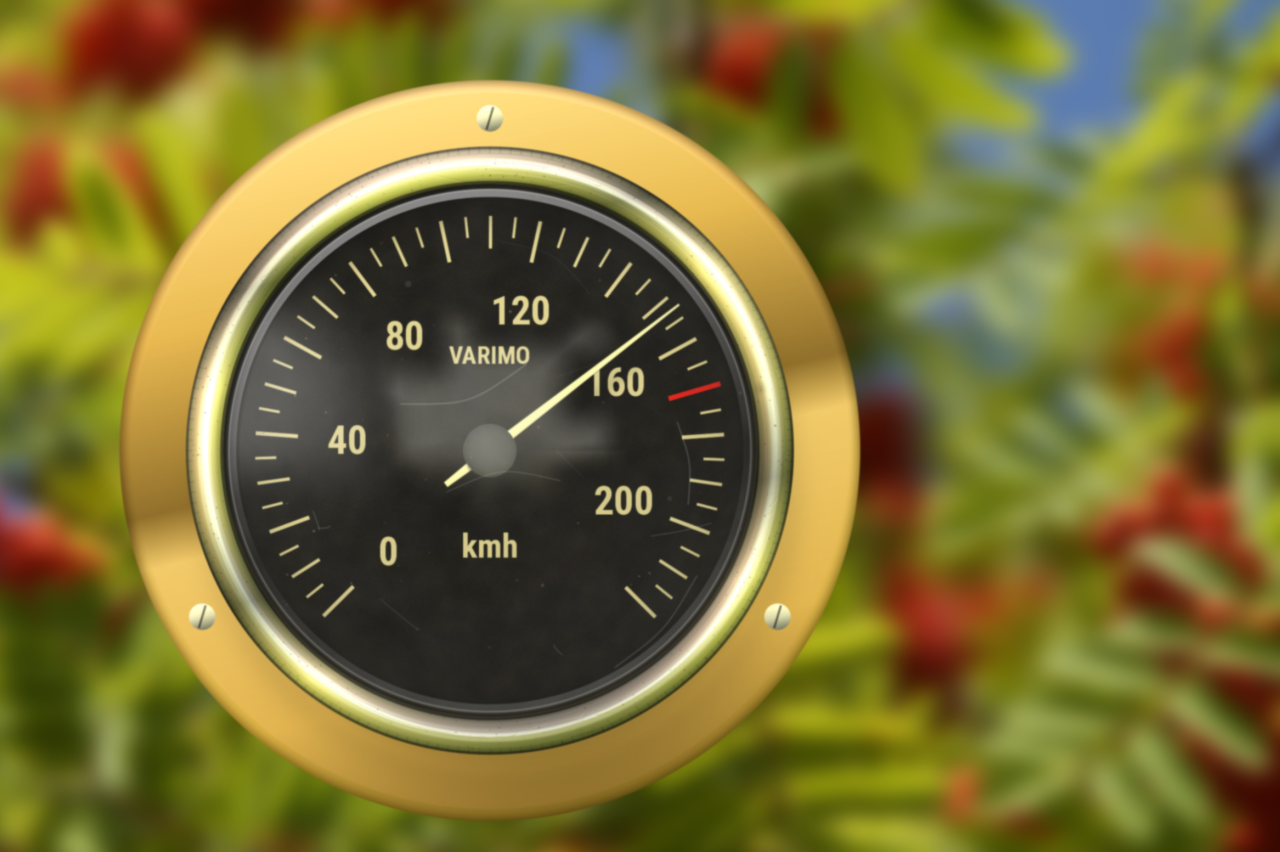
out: 152.5 km/h
